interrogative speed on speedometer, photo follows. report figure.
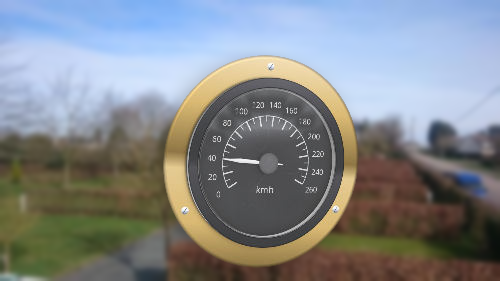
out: 40 km/h
